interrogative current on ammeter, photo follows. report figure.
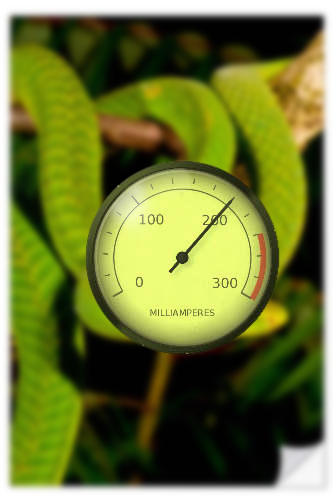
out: 200 mA
